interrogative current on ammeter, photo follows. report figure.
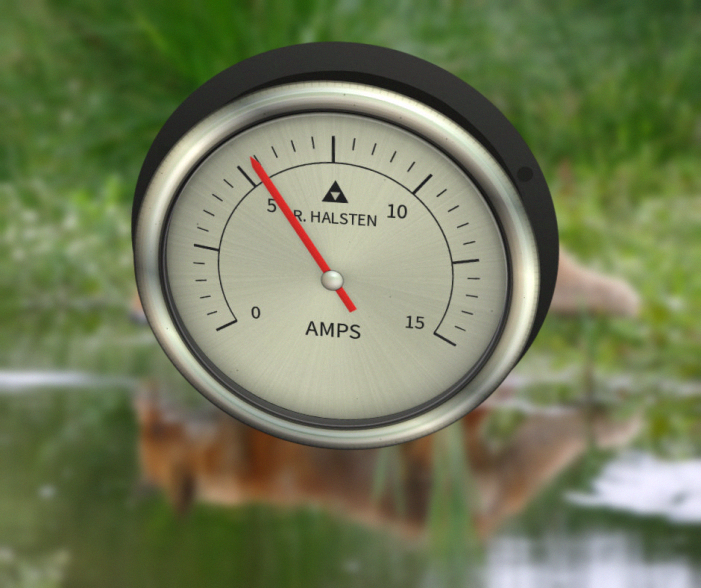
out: 5.5 A
